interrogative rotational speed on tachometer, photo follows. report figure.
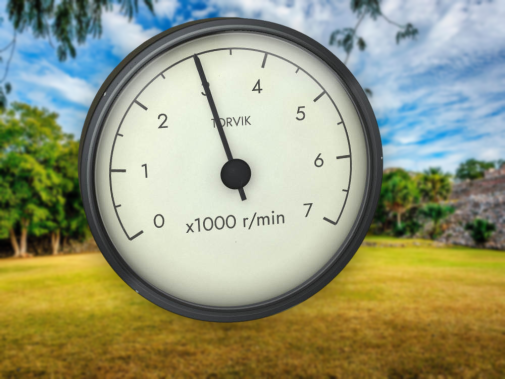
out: 3000 rpm
